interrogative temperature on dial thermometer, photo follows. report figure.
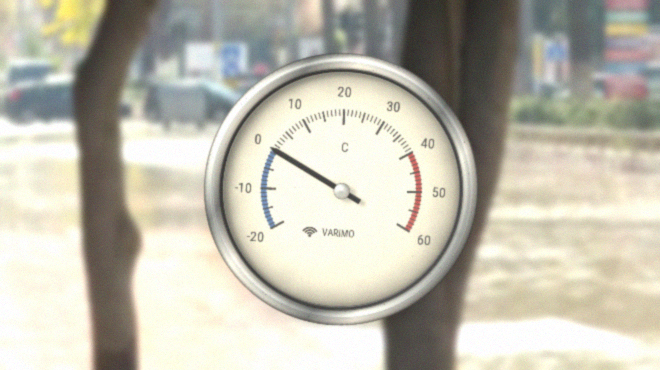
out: 0 °C
